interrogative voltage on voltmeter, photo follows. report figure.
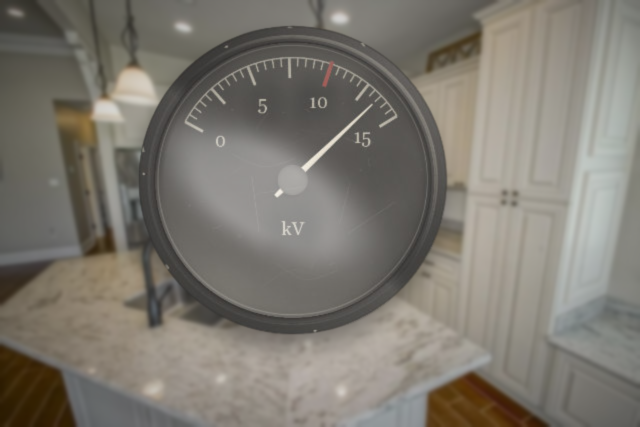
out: 13.5 kV
